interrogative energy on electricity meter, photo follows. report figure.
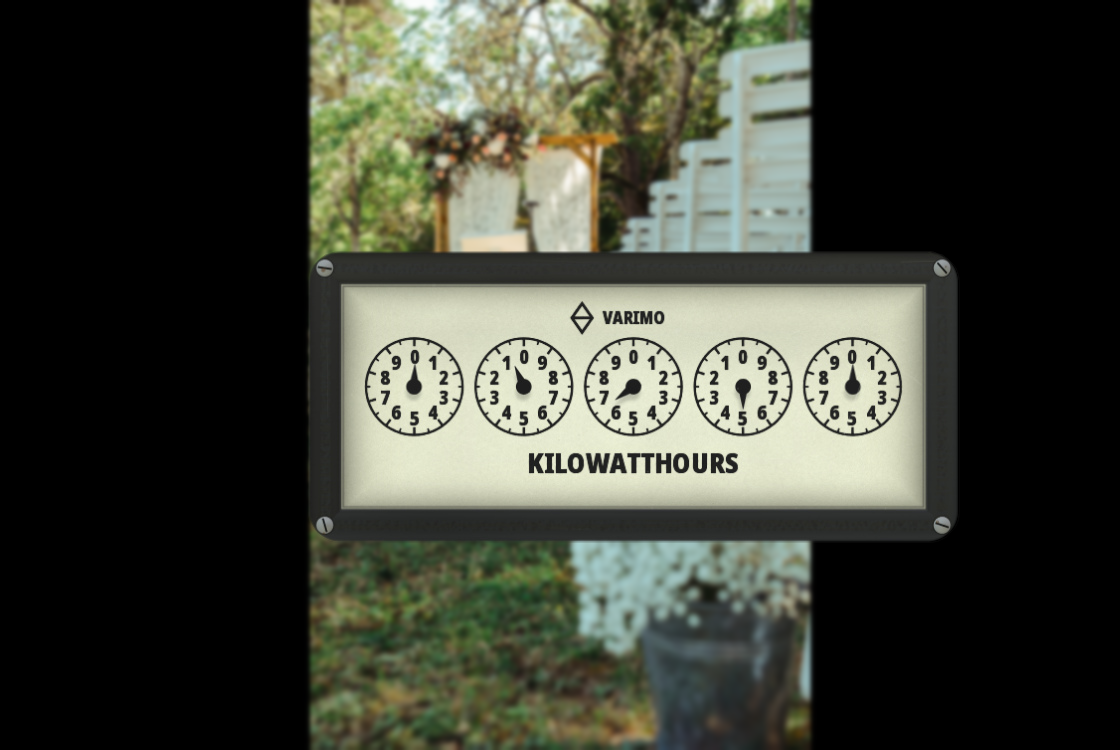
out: 650 kWh
